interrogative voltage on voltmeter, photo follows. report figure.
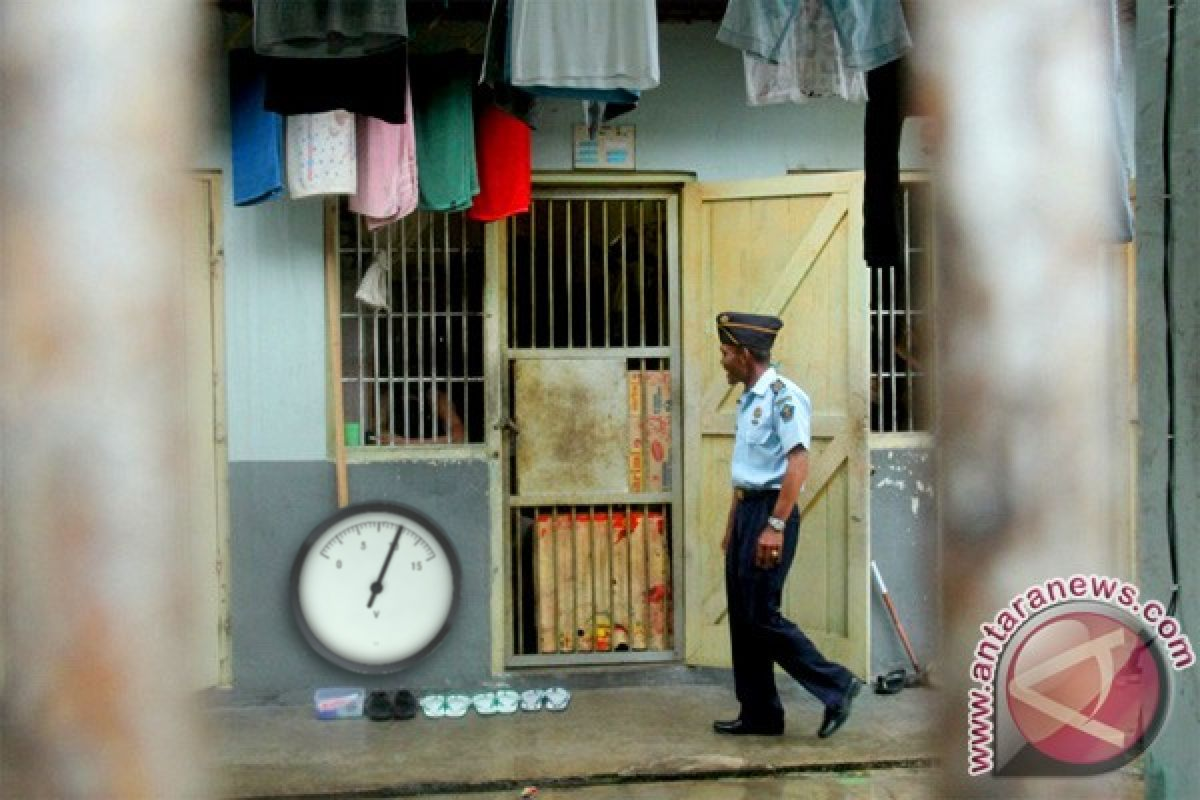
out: 10 V
